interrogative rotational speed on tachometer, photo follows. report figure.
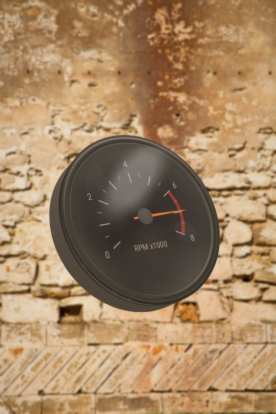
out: 7000 rpm
